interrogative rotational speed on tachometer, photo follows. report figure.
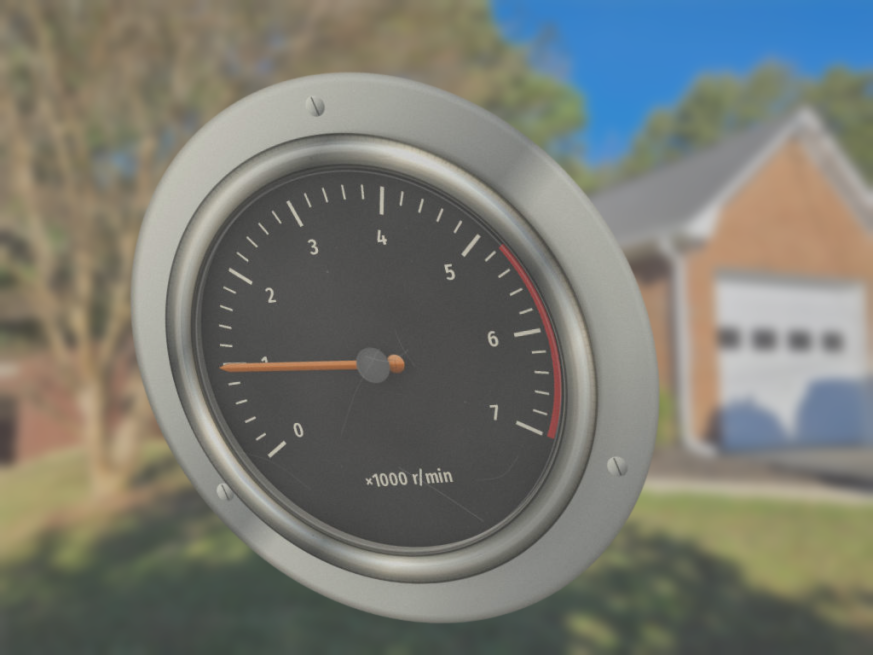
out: 1000 rpm
